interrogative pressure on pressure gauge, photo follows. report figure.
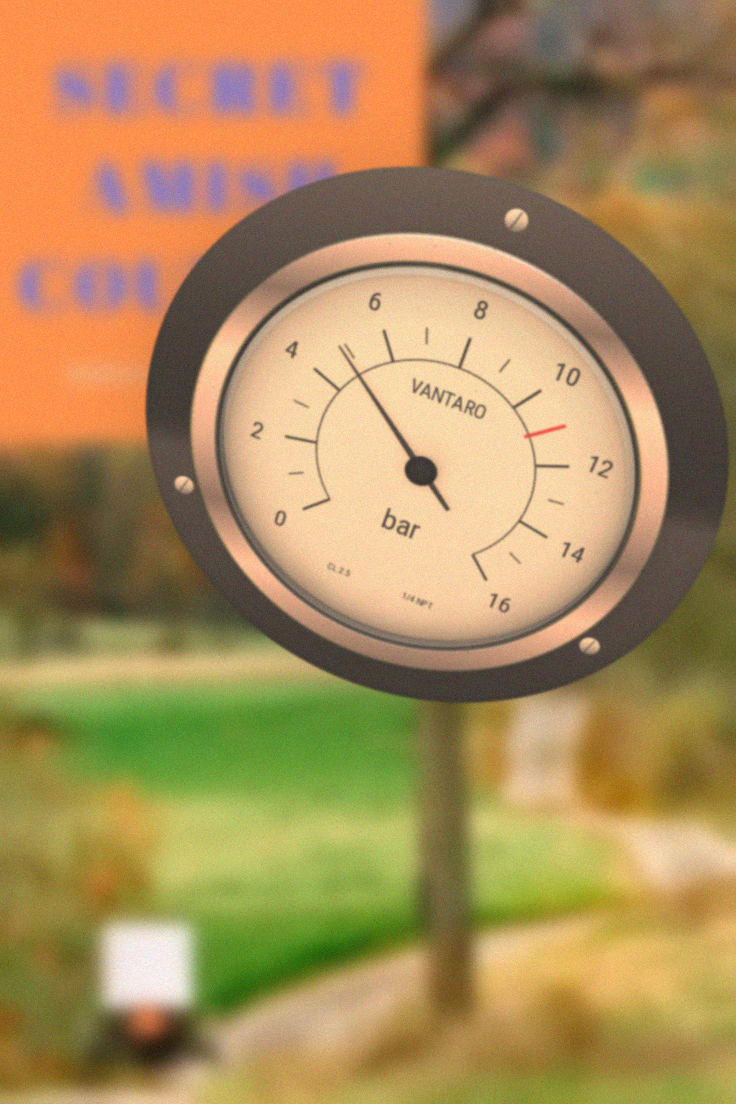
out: 5 bar
